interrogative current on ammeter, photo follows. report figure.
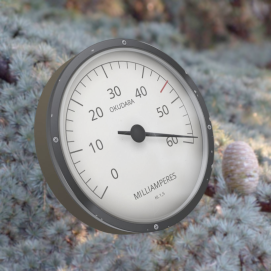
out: 59 mA
